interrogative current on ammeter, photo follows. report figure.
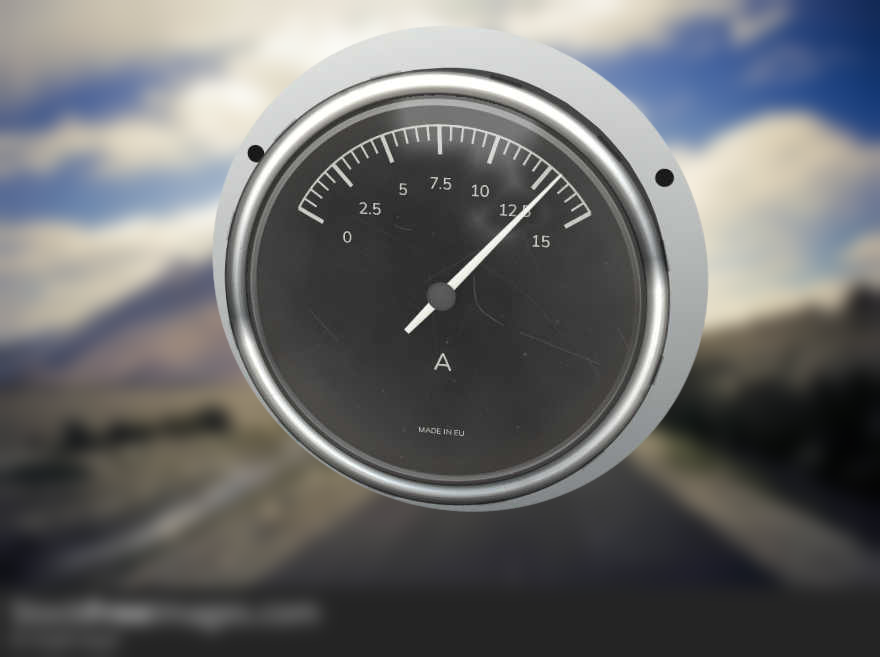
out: 13 A
